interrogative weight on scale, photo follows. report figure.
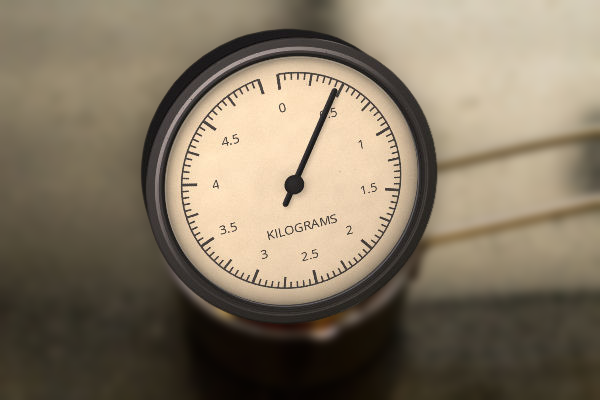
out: 0.45 kg
